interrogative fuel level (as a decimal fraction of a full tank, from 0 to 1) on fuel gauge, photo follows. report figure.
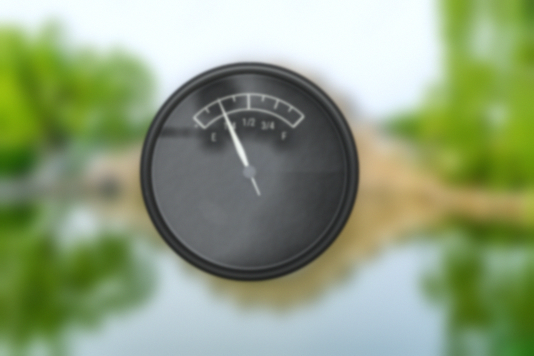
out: 0.25
